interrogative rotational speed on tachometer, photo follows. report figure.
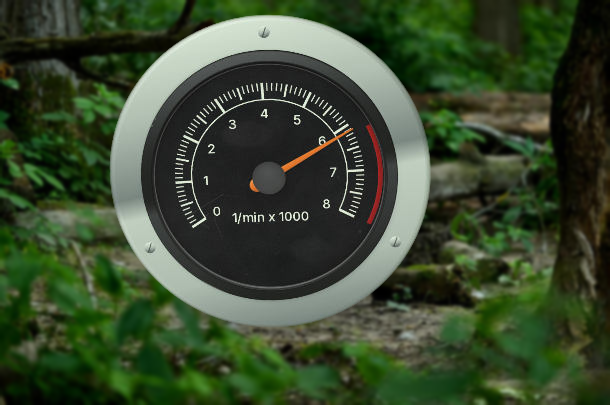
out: 6100 rpm
